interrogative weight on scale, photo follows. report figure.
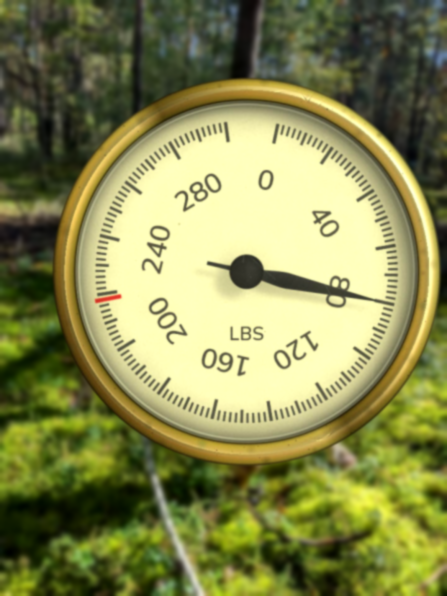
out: 80 lb
